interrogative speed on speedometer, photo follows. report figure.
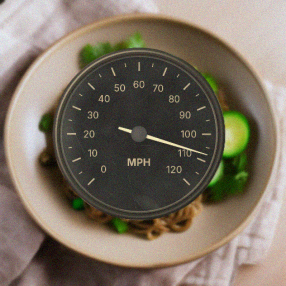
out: 107.5 mph
